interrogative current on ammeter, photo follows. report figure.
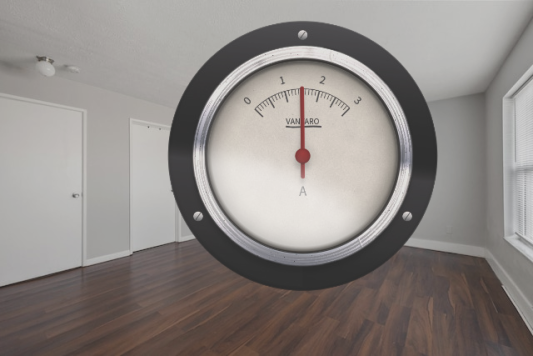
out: 1.5 A
